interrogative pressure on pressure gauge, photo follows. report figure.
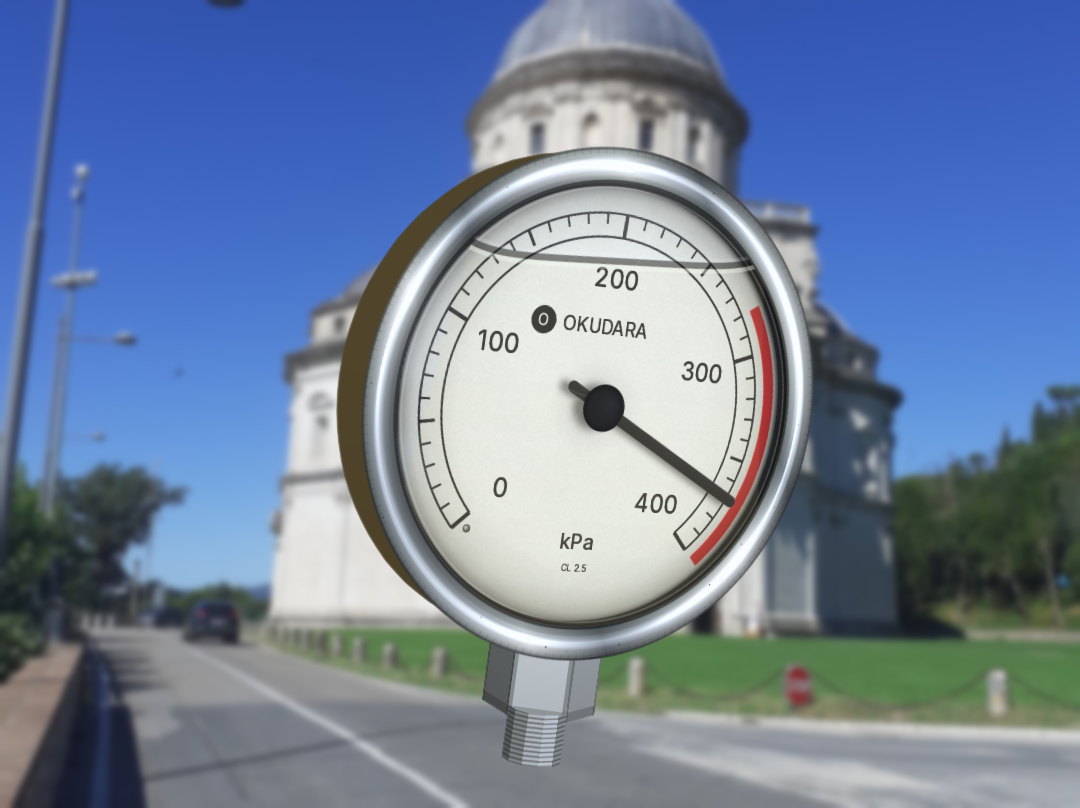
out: 370 kPa
